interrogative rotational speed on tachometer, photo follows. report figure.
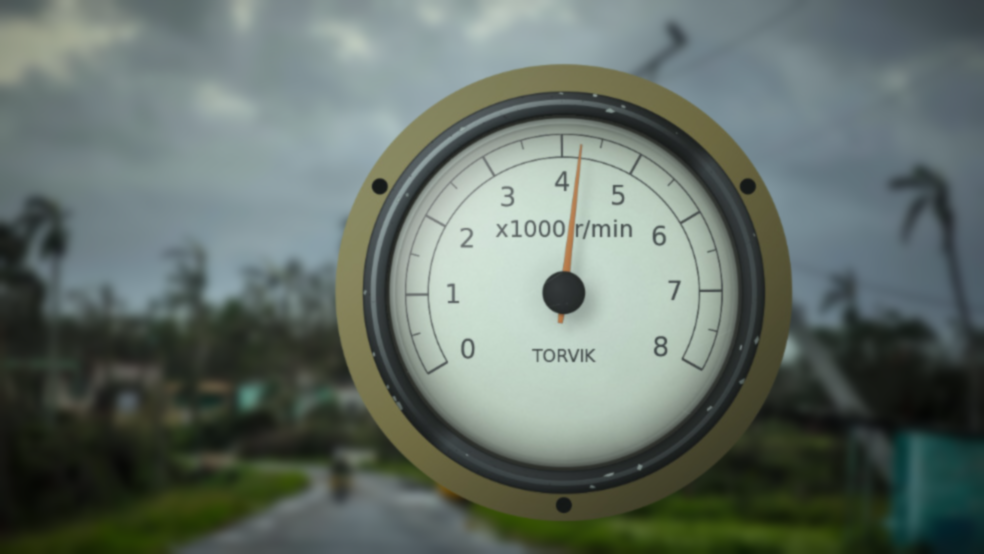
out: 4250 rpm
